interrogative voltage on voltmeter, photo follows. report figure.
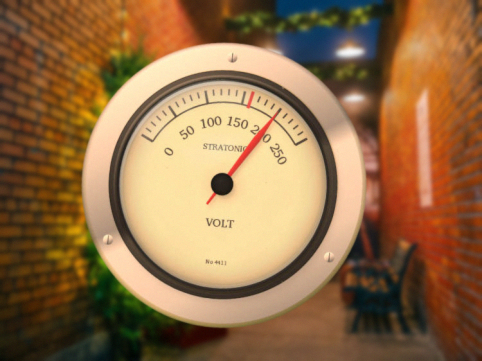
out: 200 V
